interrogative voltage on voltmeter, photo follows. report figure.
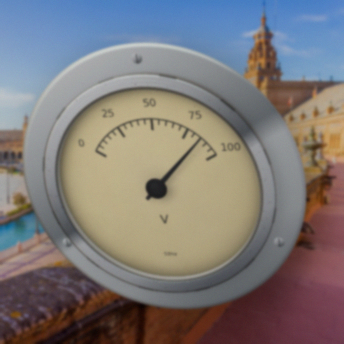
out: 85 V
